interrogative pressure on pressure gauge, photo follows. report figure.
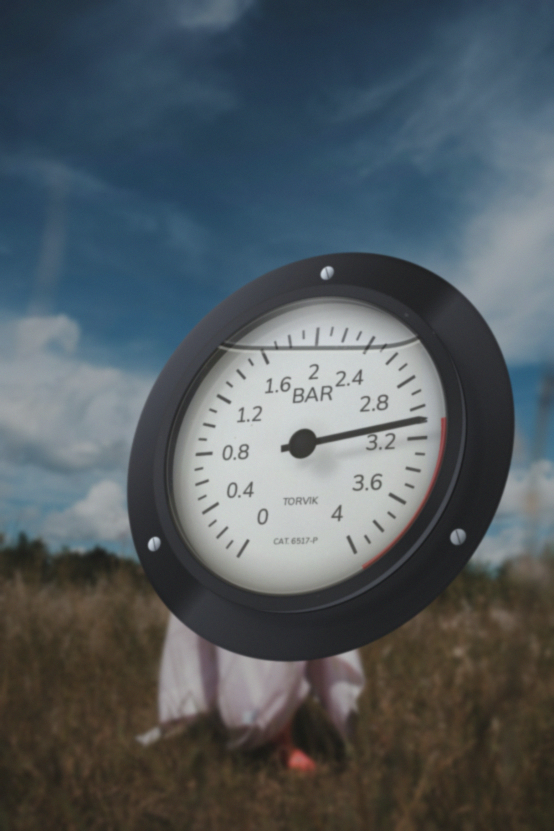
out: 3.1 bar
